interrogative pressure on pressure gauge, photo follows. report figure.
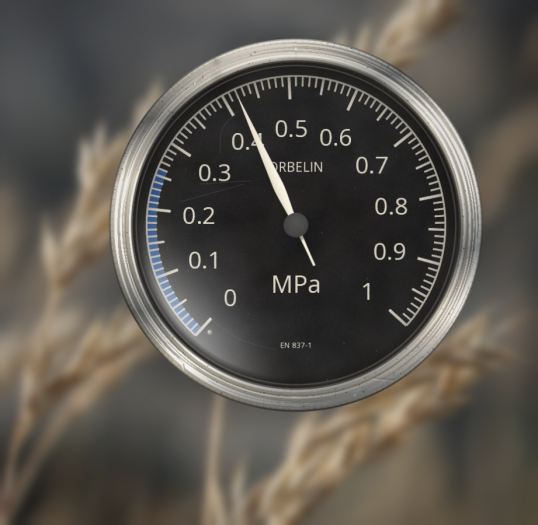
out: 0.42 MPa
